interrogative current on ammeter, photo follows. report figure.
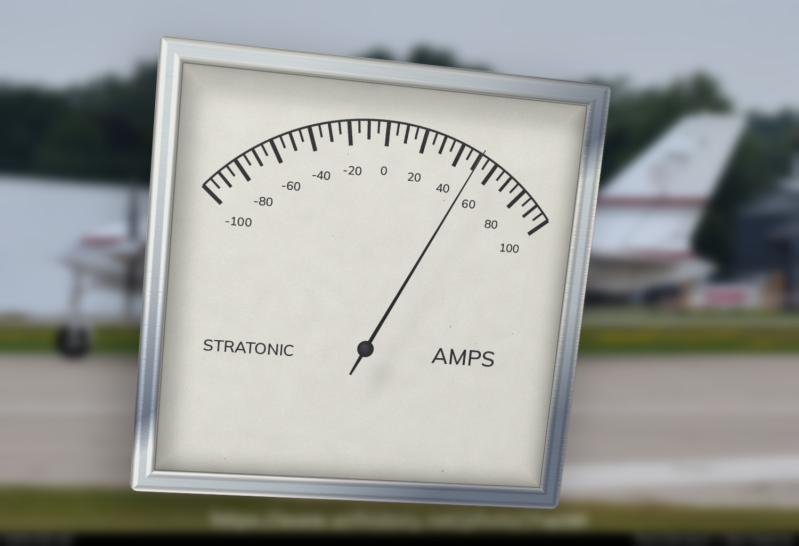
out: 50 A
